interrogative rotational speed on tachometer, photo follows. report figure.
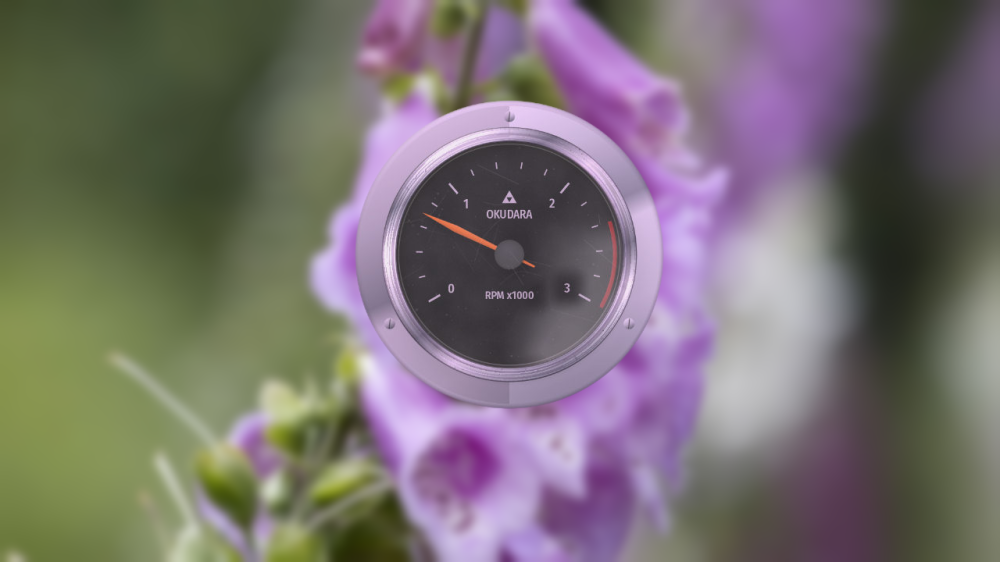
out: 700 rpm
